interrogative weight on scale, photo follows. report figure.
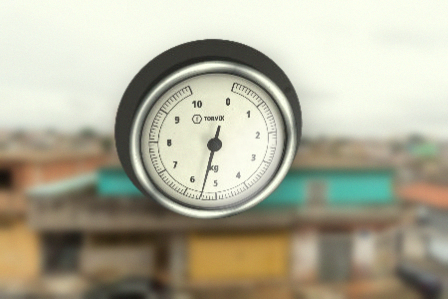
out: 5.5 kg
